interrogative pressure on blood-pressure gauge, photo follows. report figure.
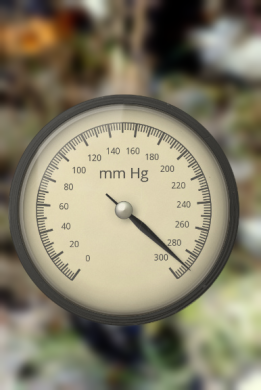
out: 290 mmHg
